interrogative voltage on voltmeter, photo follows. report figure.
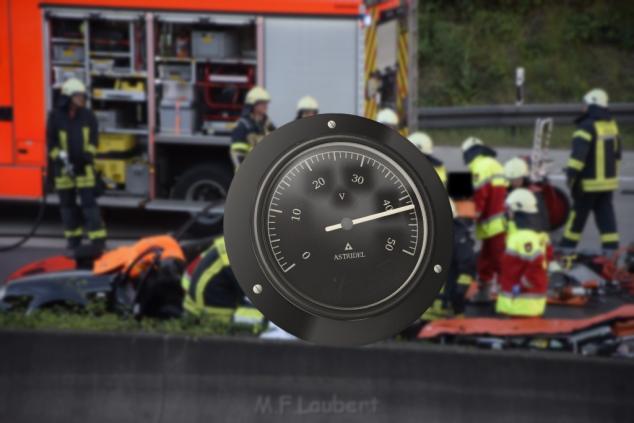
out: 42 V
